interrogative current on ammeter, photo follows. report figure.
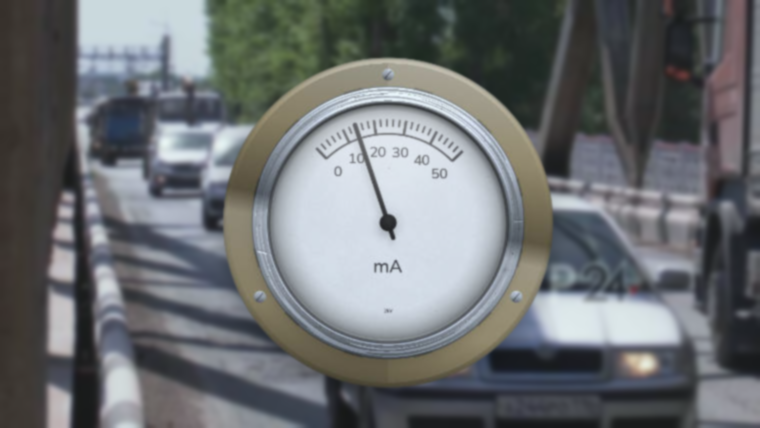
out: 14 mA
